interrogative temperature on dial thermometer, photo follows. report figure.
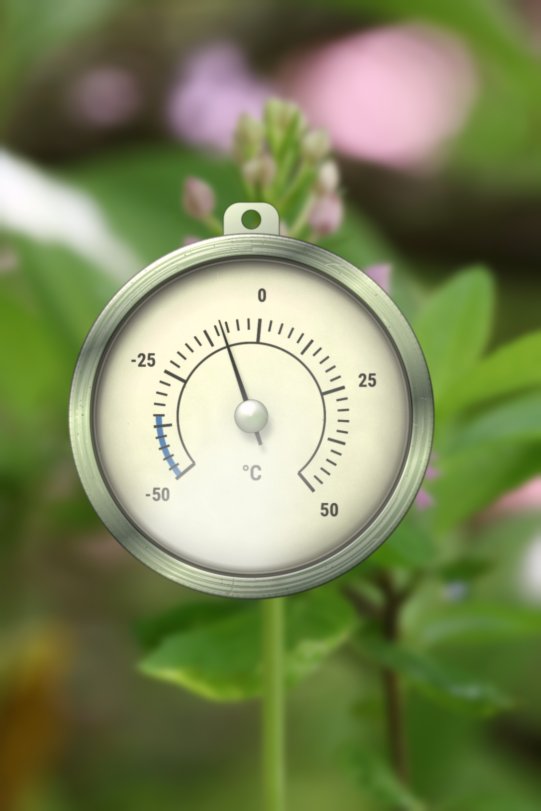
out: -8.75 °C
